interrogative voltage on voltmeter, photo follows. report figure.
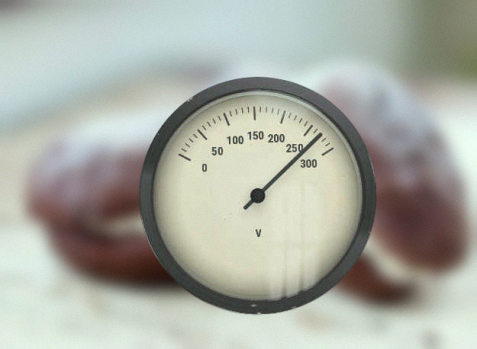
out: 270 V
